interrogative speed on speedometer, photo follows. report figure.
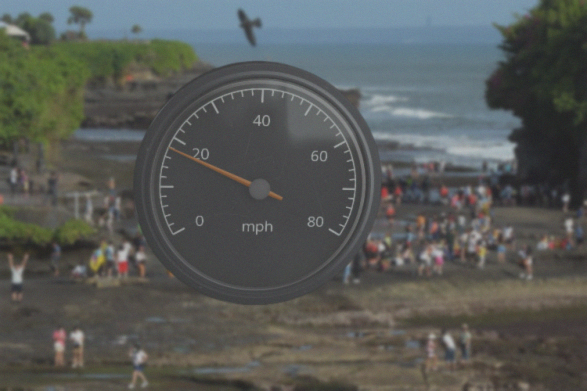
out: 18 mph
